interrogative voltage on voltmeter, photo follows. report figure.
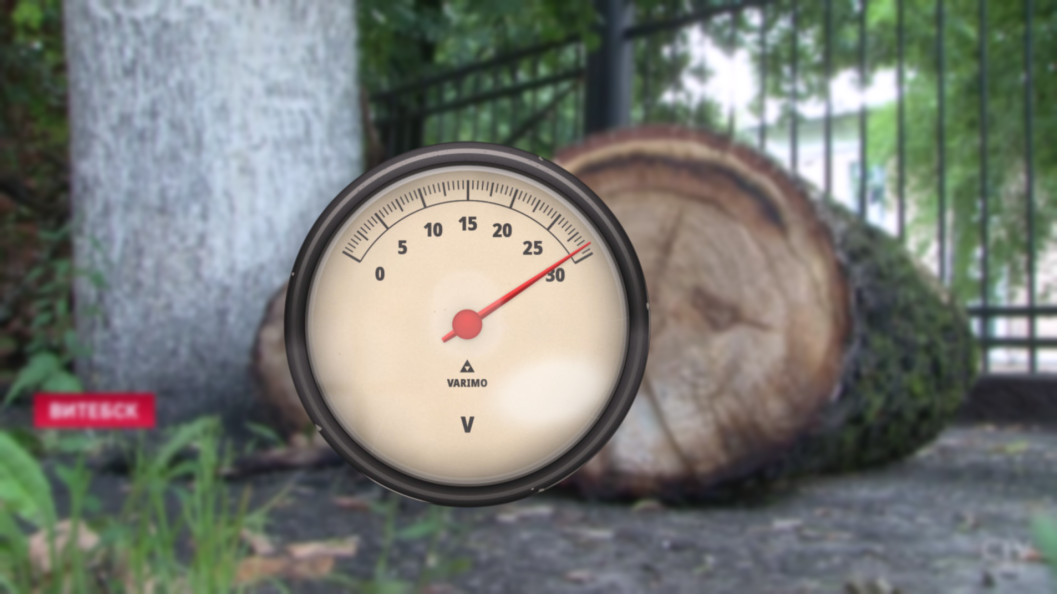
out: 29 V
